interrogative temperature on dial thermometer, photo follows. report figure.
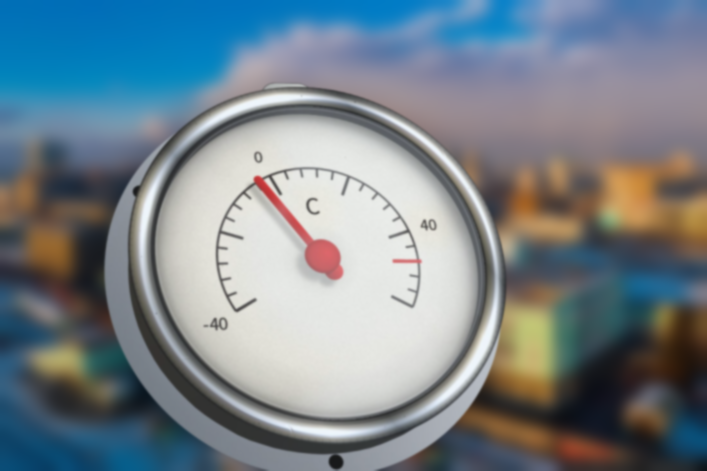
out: -4 °C
